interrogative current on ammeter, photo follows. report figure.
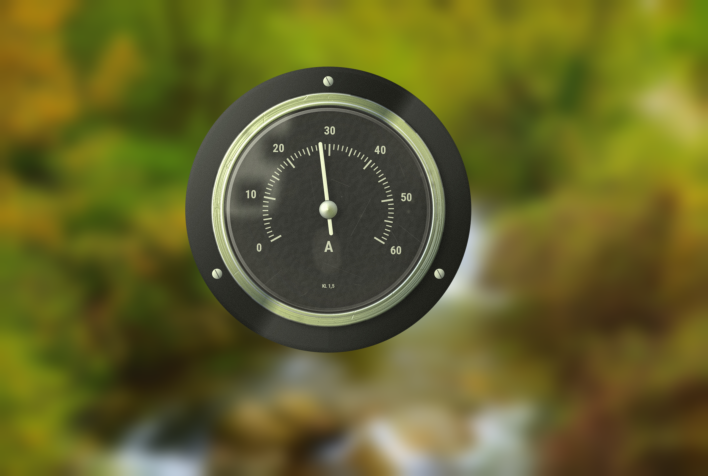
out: 28 A
